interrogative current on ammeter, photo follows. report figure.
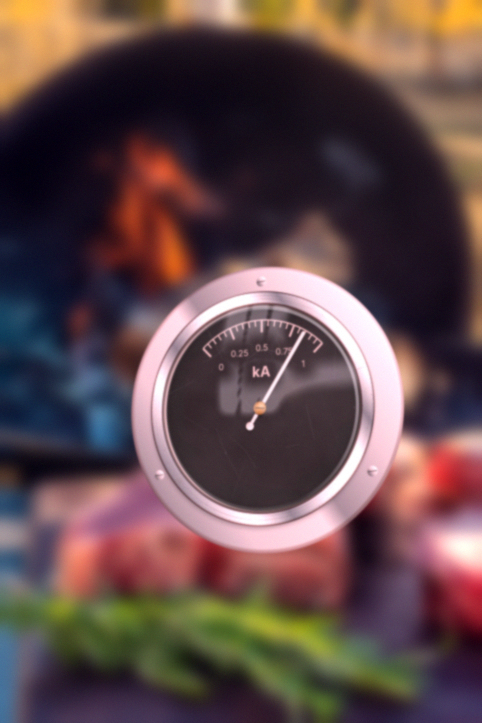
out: 0.85 kA
